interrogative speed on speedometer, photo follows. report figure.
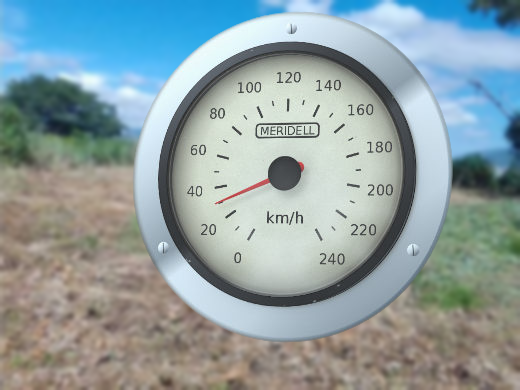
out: 30 km/h
